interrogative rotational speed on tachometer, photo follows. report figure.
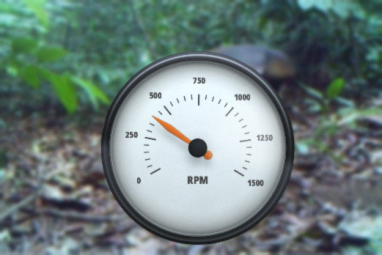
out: 400 rpm
